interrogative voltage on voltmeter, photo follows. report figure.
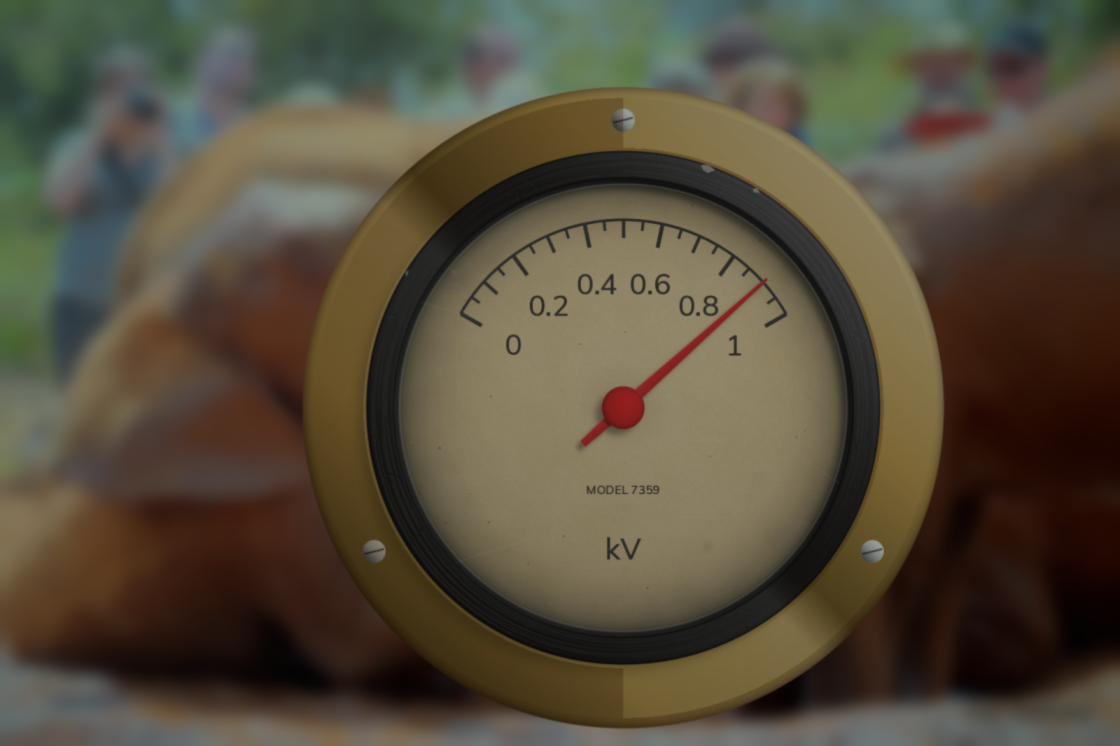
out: 0.9 kV
